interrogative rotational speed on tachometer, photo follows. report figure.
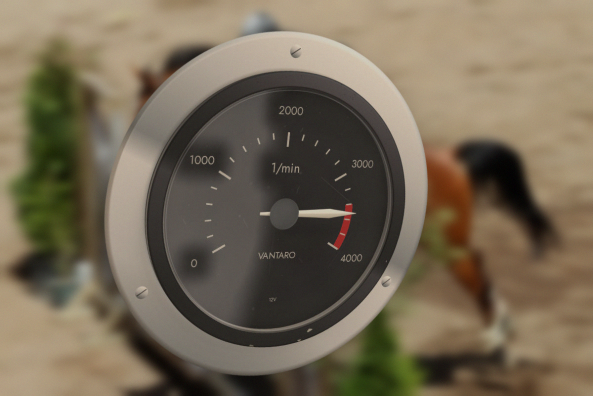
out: 3500 rpm
